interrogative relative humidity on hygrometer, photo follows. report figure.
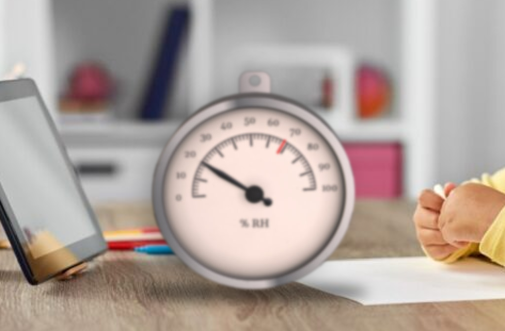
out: 20 %
